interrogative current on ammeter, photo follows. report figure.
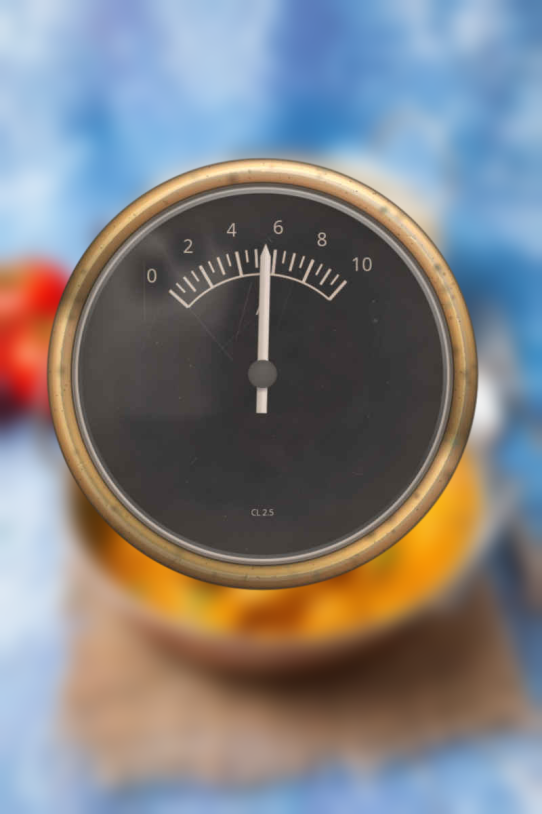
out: 5.5 A
